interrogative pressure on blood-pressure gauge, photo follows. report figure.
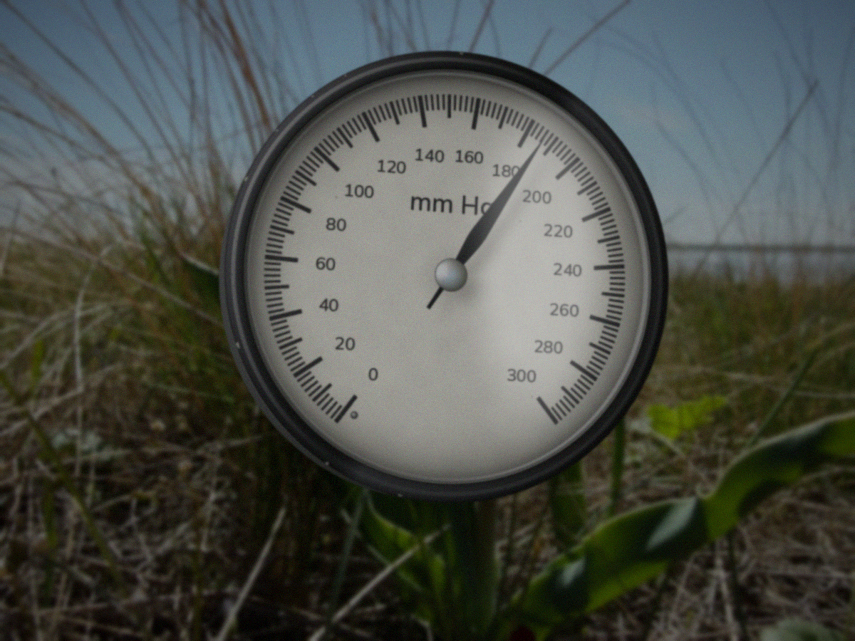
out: 186 mmHg
